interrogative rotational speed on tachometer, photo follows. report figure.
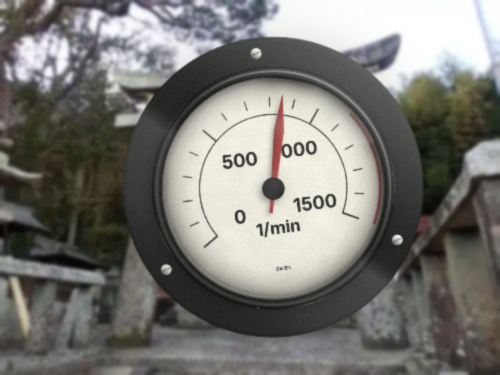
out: 850 rpm
